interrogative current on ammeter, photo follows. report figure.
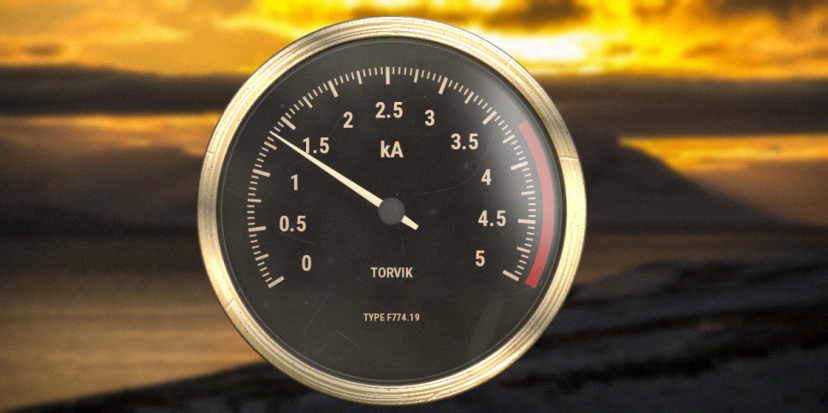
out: 1.35 kA
